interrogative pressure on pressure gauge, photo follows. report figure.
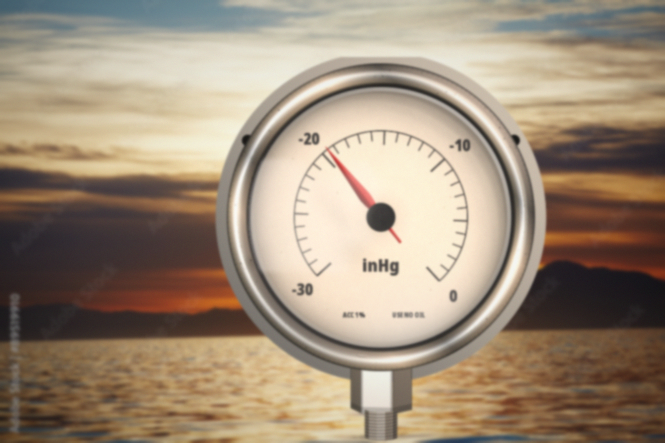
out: -19.5 inHg
